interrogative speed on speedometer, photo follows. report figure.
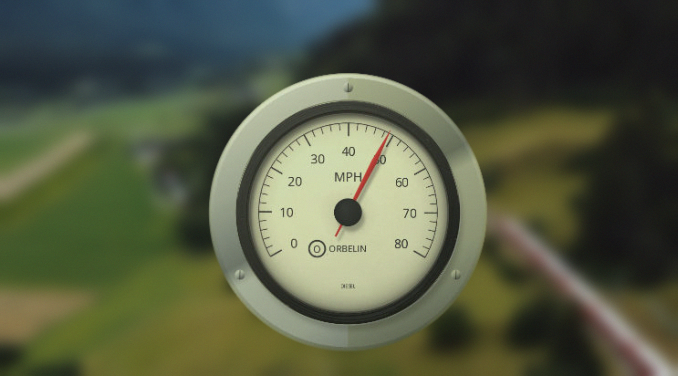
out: 49 mph
